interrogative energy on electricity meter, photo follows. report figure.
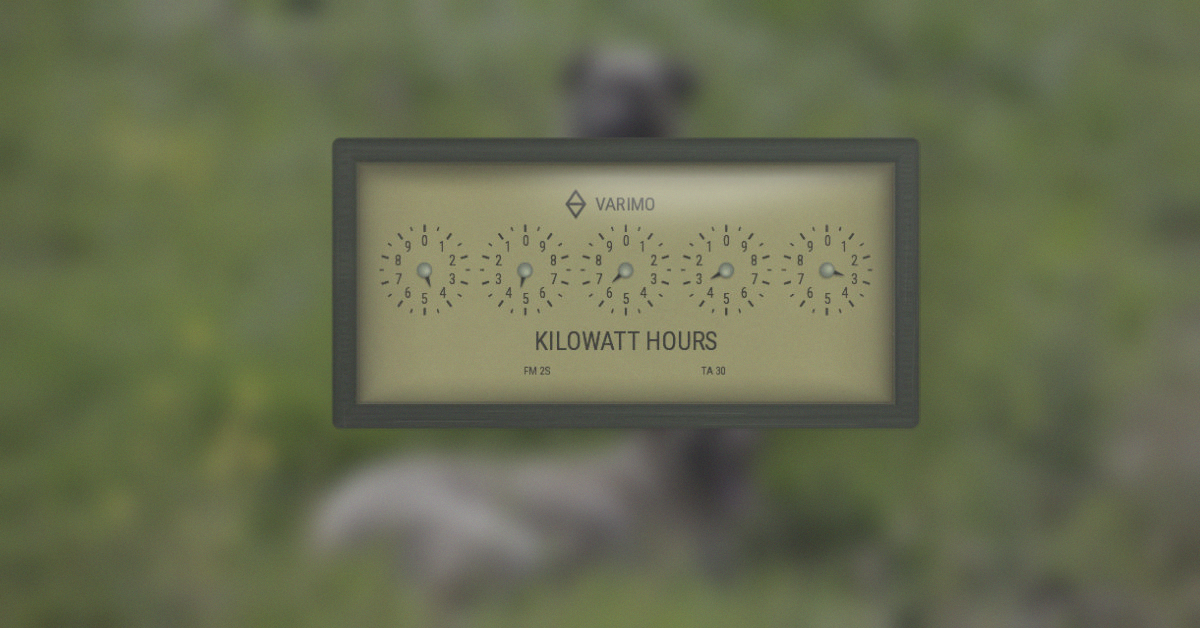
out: 44633 kWh
